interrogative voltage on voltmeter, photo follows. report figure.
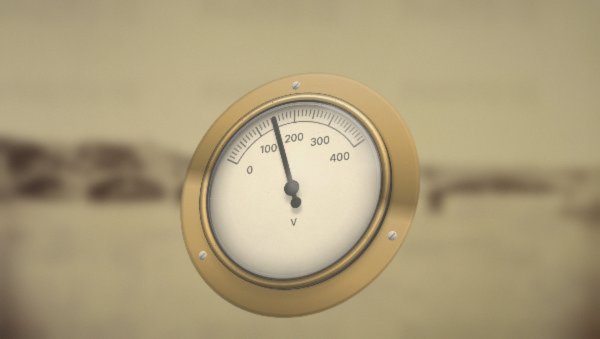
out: 150 V
